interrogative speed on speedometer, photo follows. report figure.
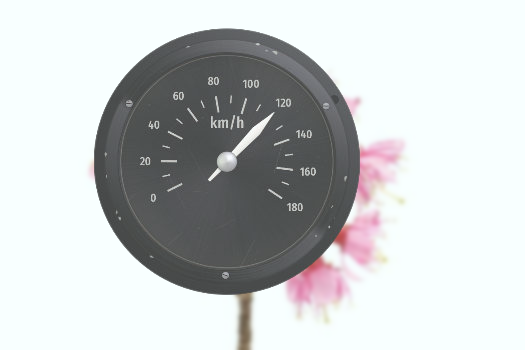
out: 120 km/h
